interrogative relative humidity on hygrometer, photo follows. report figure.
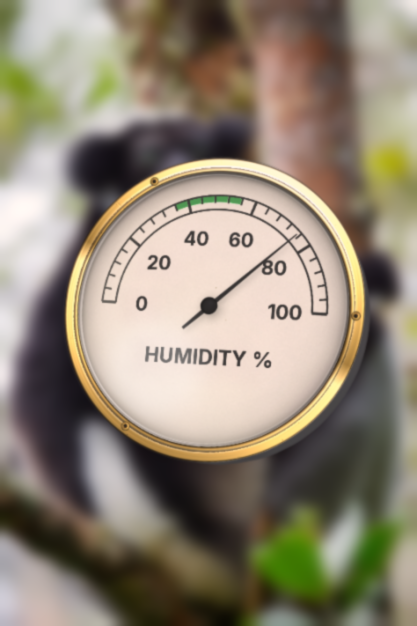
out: 76 %
